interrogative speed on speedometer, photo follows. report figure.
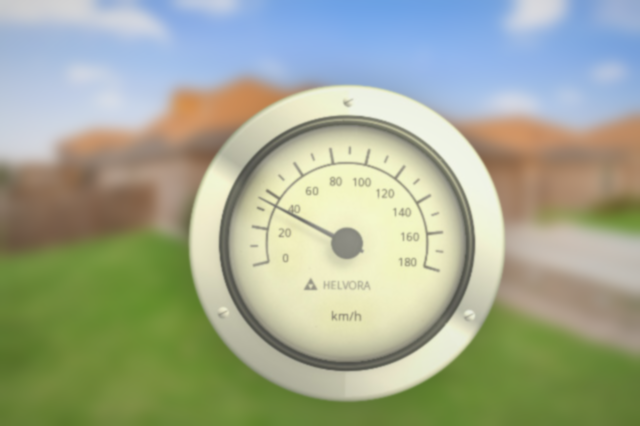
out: 35 km/h
